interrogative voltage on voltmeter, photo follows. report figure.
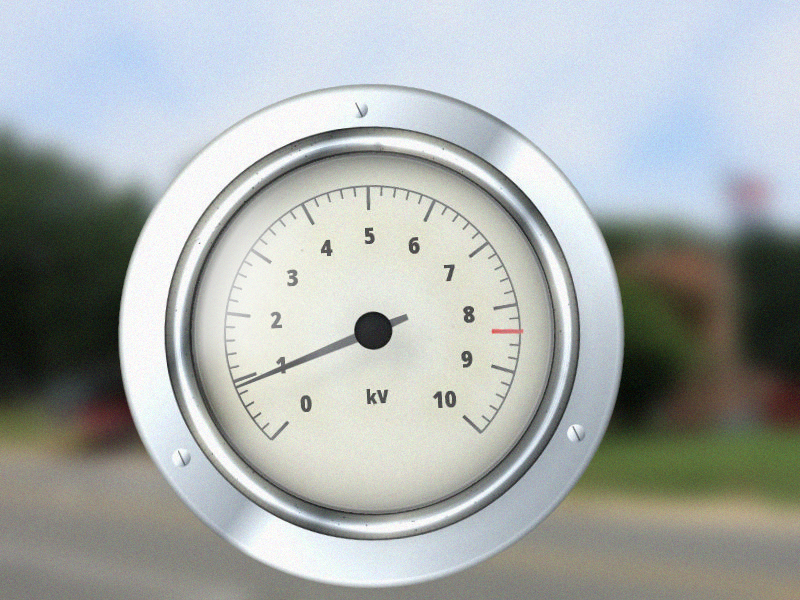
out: 0.9 kV
